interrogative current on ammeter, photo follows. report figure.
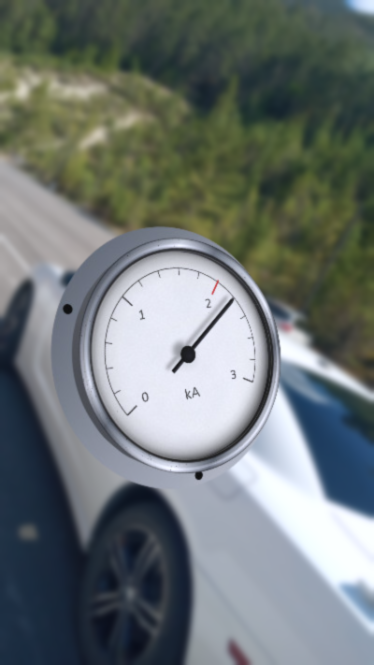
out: 2.2 kA
